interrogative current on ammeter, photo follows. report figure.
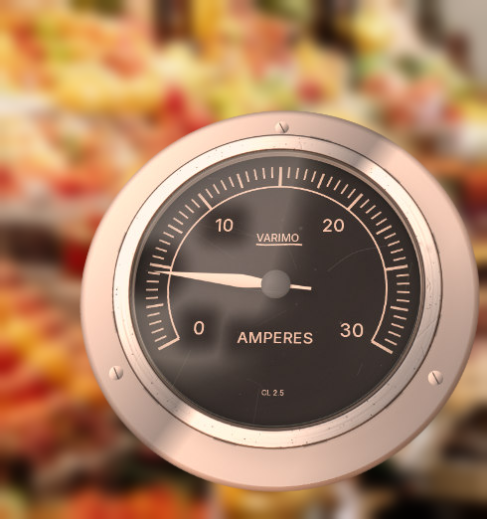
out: 4.5 A
